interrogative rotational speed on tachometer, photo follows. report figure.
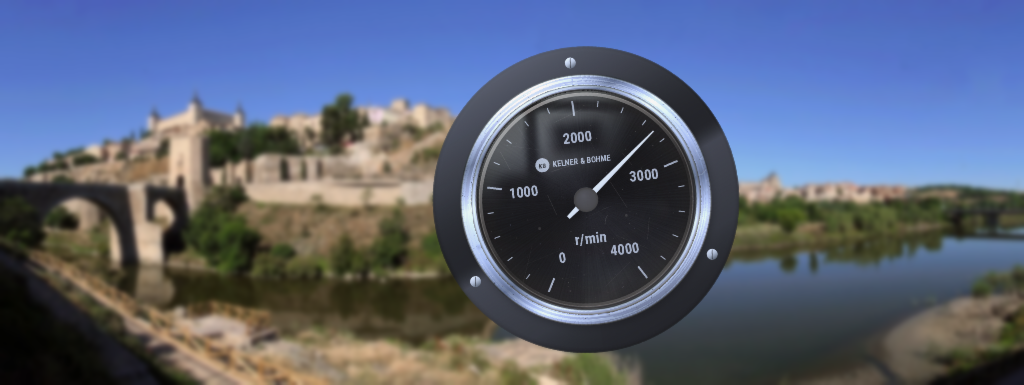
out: 2700 rpm
